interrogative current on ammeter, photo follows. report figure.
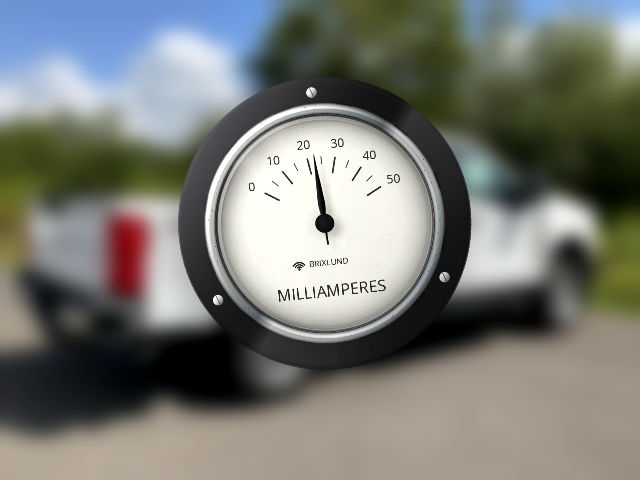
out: 22.5 mA
